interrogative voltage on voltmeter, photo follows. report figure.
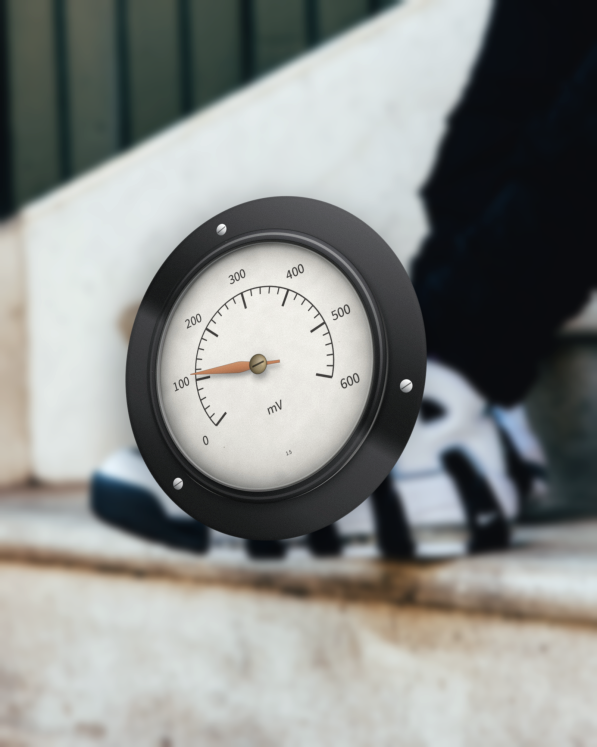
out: 110 mV
